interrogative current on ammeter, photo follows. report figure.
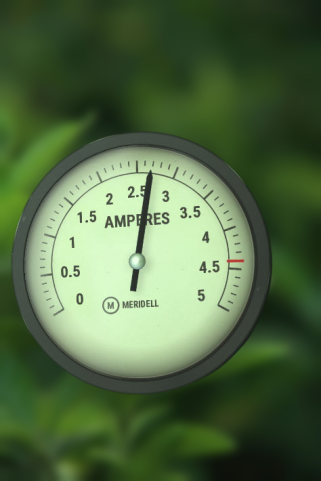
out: 2.7 A
